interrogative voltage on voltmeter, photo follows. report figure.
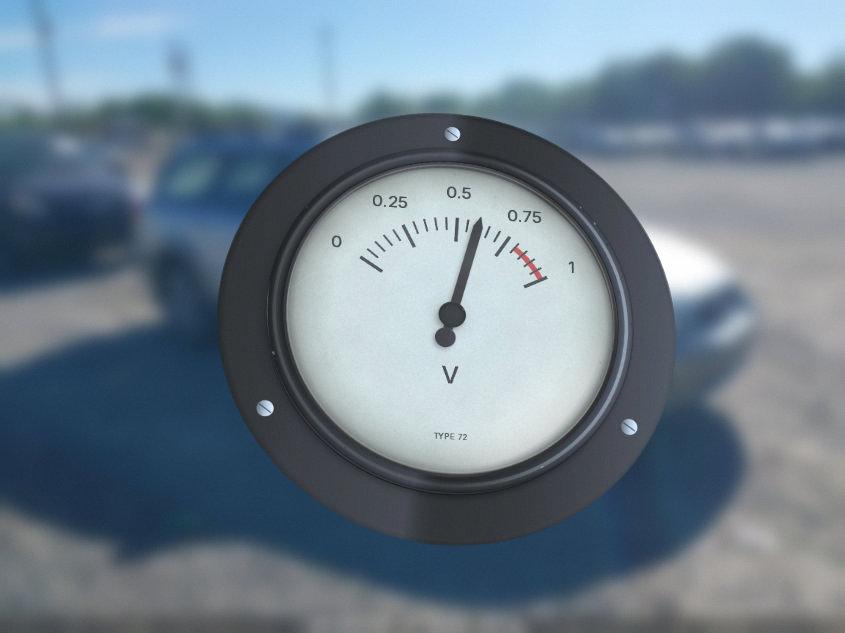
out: 0.6 V
